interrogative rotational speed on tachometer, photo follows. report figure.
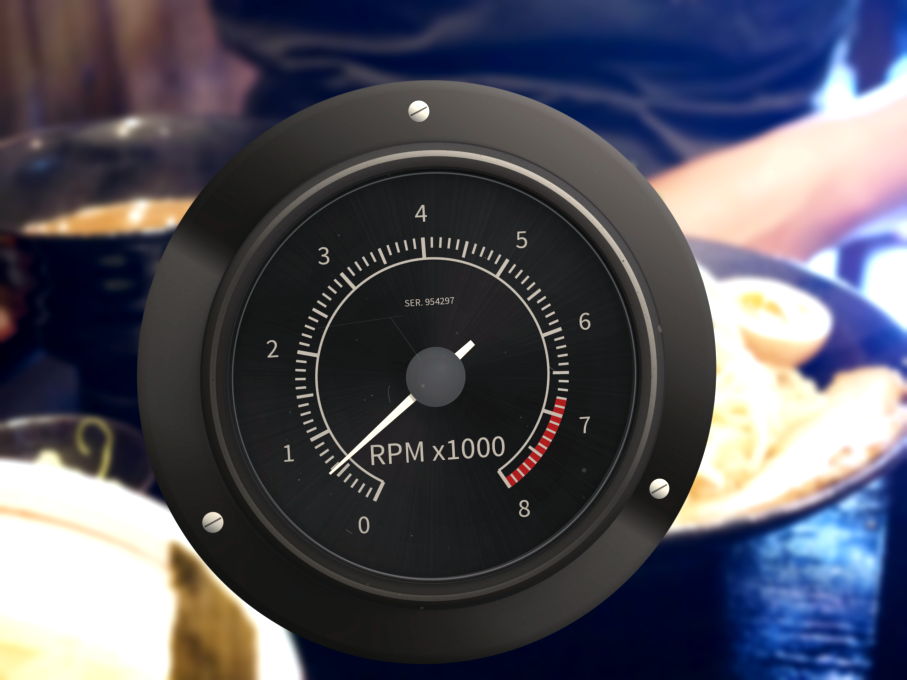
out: 600 rpm
